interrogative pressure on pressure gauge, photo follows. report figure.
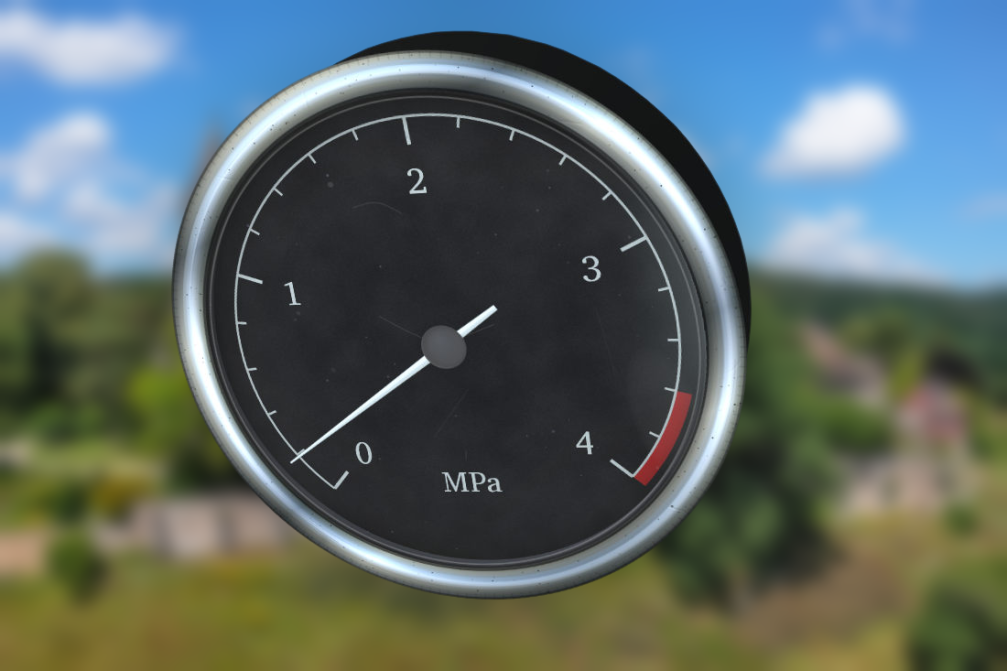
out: 0.2 MPa
